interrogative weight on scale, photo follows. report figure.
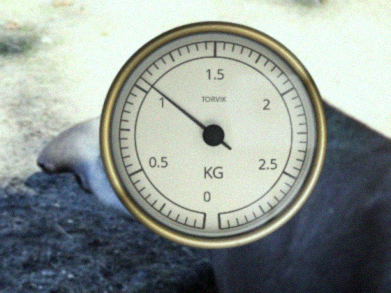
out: 1.05 kg
